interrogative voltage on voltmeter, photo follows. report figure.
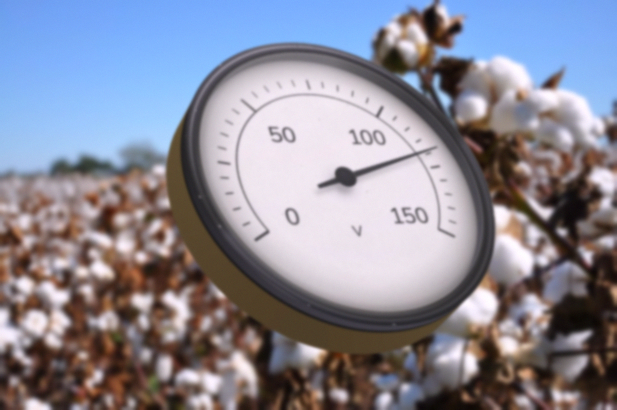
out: 120 V
